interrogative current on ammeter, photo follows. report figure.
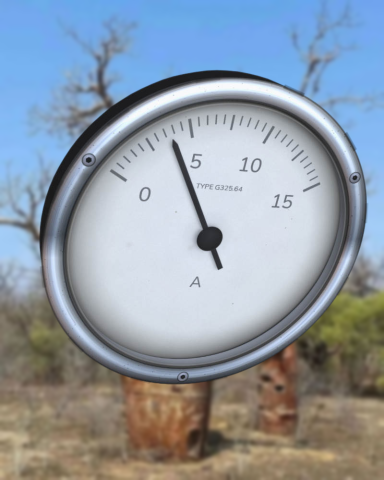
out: 3.75 A
